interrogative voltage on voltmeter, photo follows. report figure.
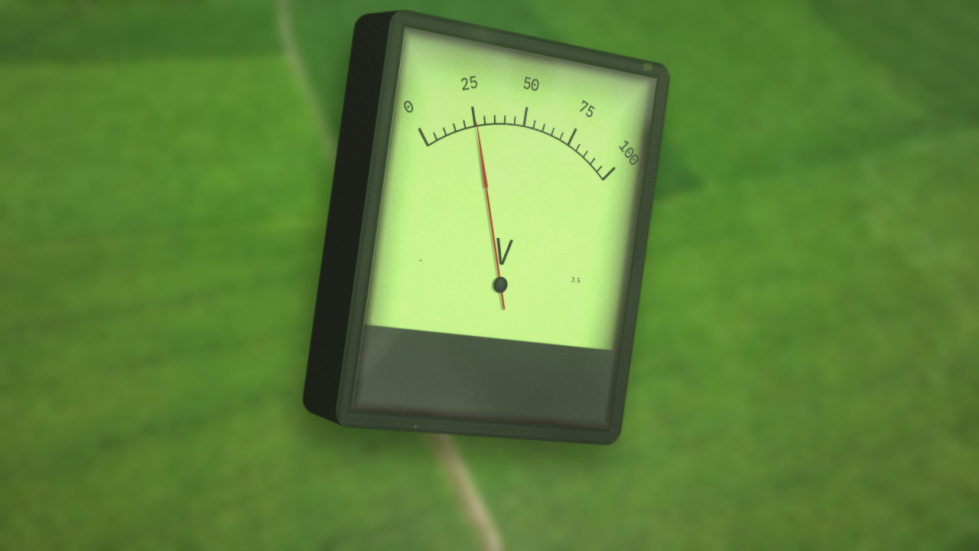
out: 25 V
